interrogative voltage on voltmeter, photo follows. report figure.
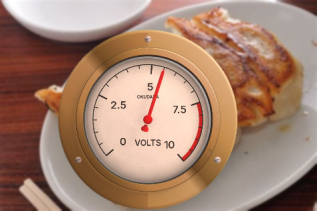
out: 5.5 V
